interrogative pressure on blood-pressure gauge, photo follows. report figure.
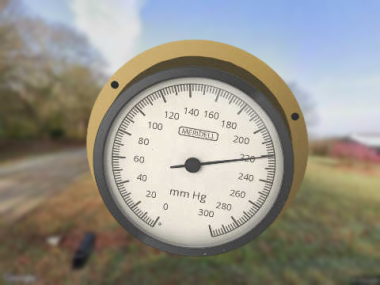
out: 220 mmHg
